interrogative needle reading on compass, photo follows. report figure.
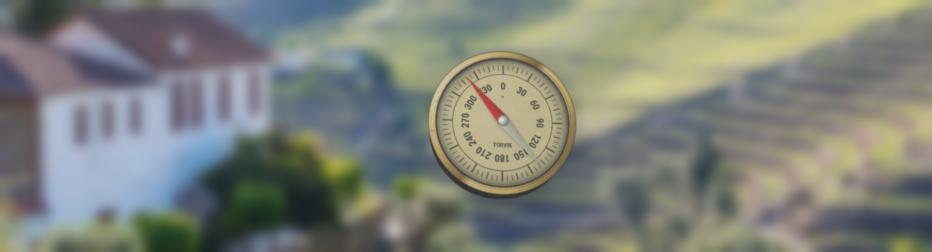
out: 320 °
